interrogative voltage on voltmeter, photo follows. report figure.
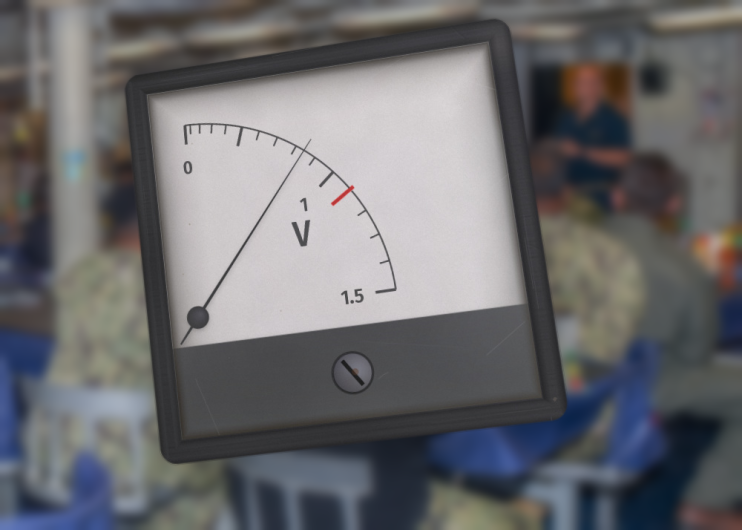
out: 0.85 V
